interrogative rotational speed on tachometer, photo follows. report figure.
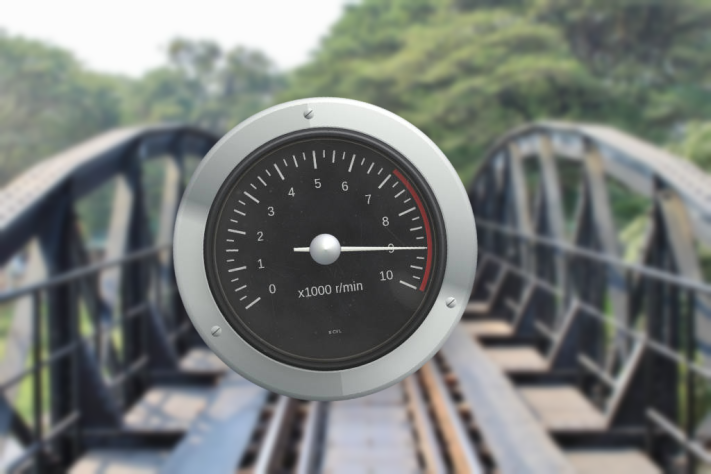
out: 9000 rpm
